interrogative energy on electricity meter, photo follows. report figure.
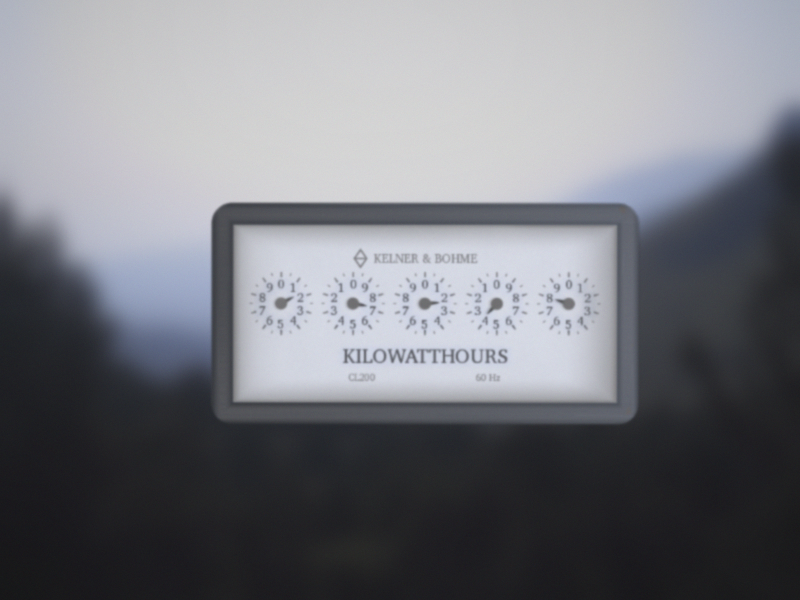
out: 17238 kWh
